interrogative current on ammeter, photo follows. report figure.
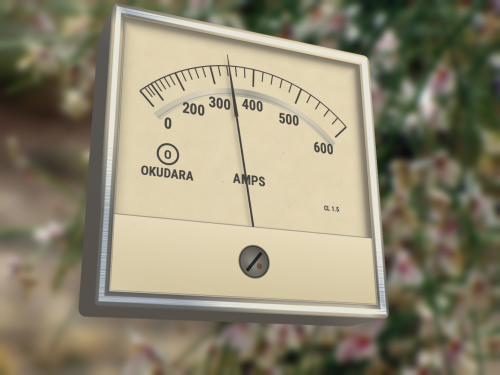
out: 340 A
